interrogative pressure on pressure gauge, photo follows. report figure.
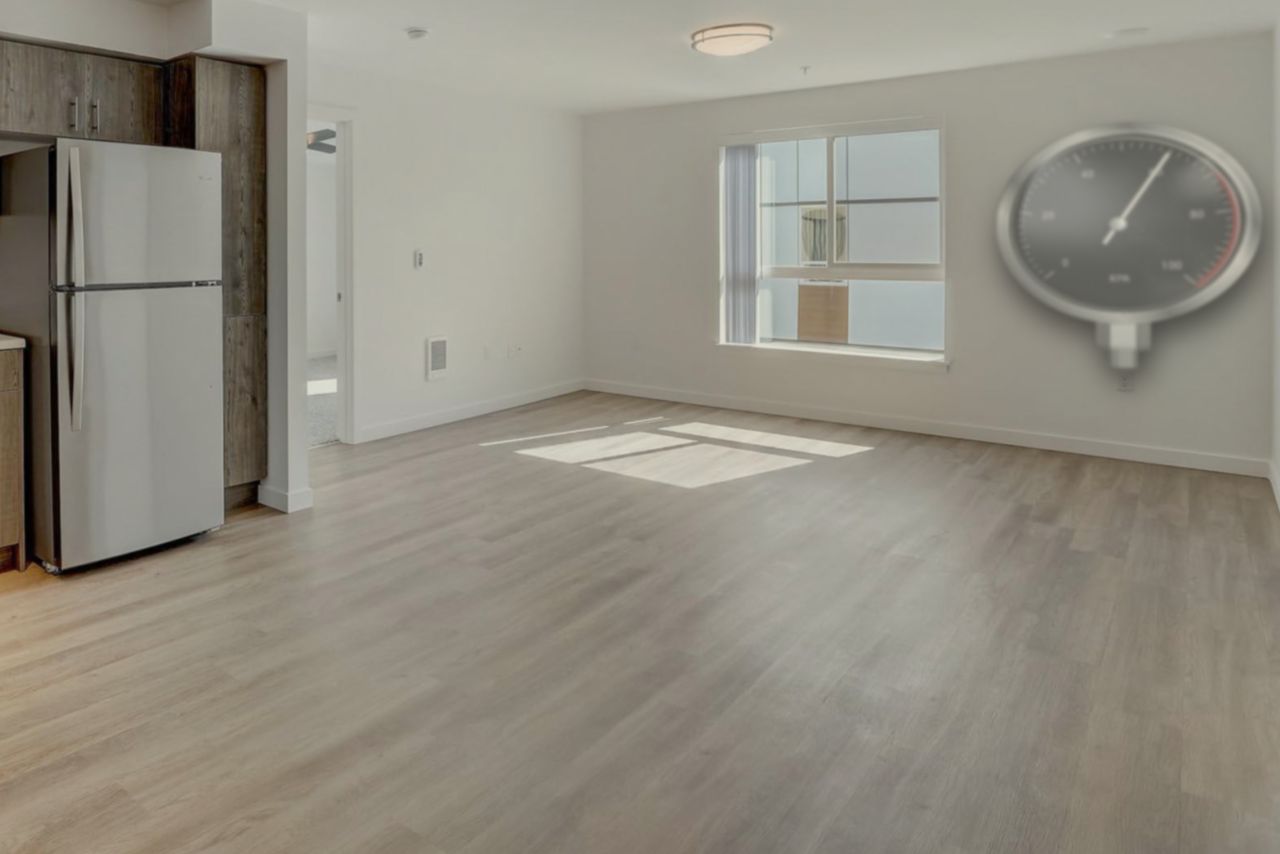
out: 60 kPa
